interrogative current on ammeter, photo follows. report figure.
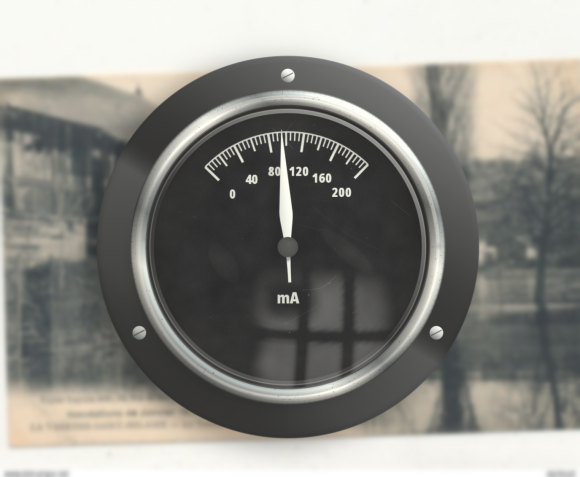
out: 95 mA
